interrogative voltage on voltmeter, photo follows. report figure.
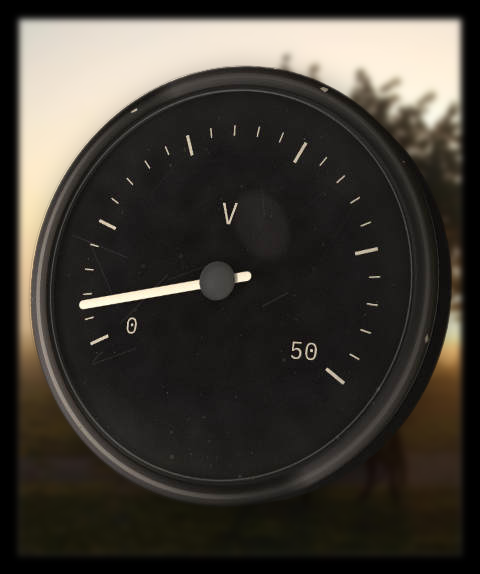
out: 3 V
